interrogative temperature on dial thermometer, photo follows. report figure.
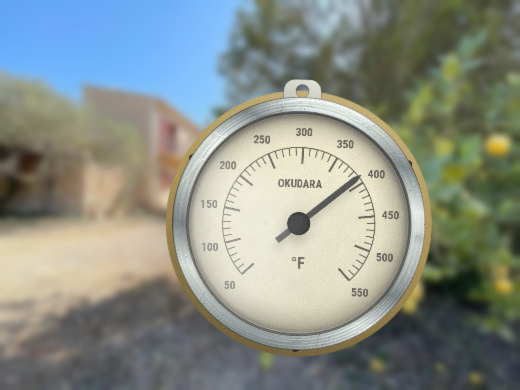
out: 390 °F
